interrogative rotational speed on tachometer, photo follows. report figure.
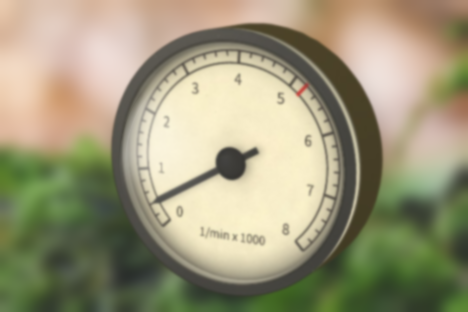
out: 400 rpm
